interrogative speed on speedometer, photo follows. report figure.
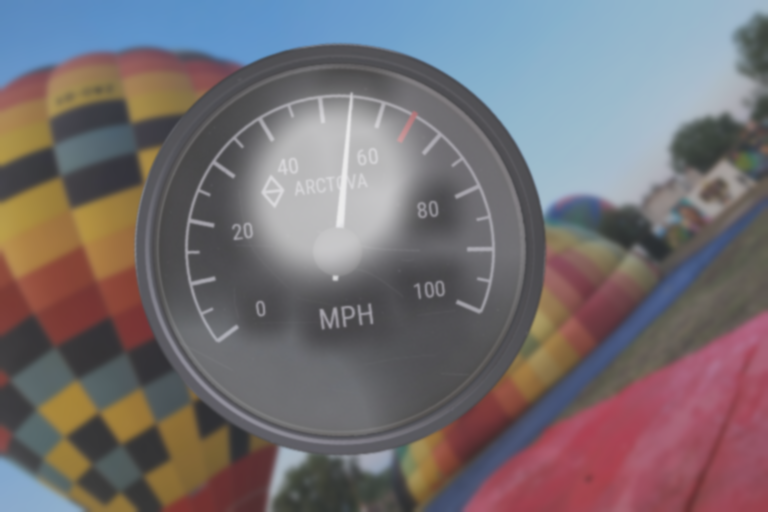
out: 55 mph
